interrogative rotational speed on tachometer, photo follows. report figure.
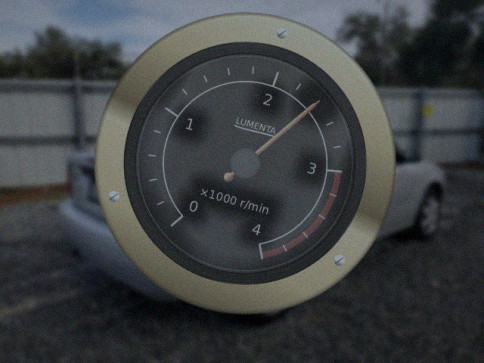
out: 2400 rpm
